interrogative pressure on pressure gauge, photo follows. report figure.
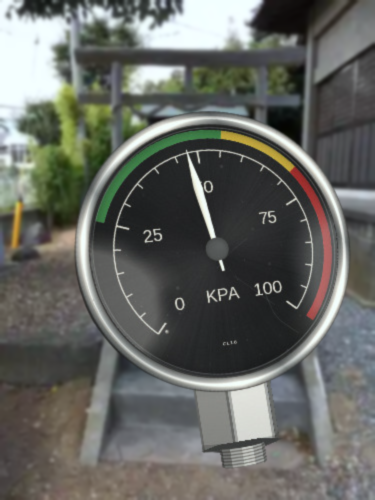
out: 47.5 kPa
